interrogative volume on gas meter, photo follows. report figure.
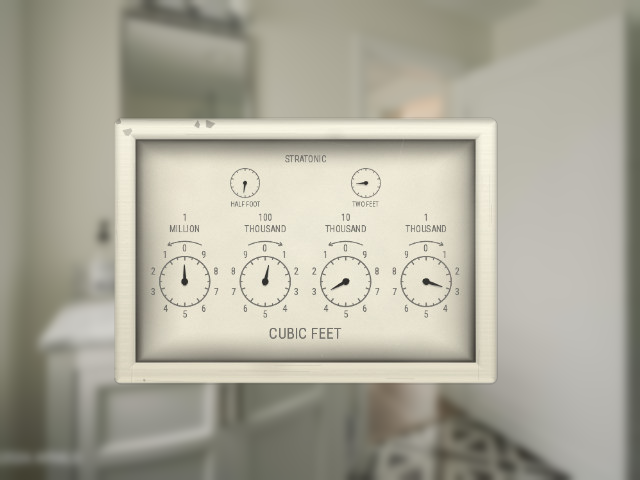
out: 3300 ft³
